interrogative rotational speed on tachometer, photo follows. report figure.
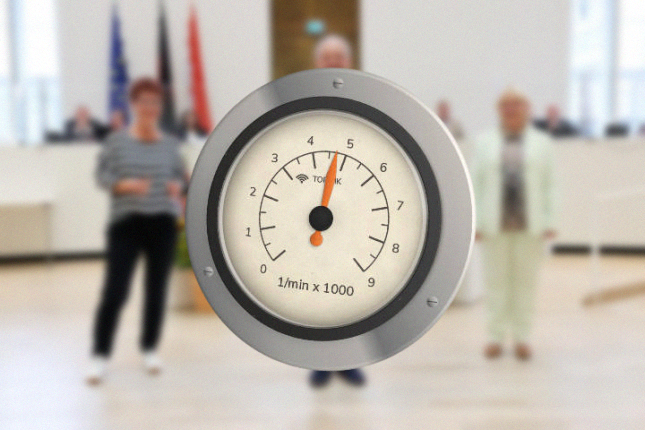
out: 4750 rpm
